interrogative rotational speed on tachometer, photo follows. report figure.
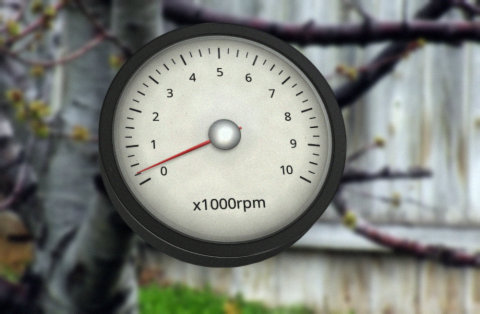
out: 250 rpm
